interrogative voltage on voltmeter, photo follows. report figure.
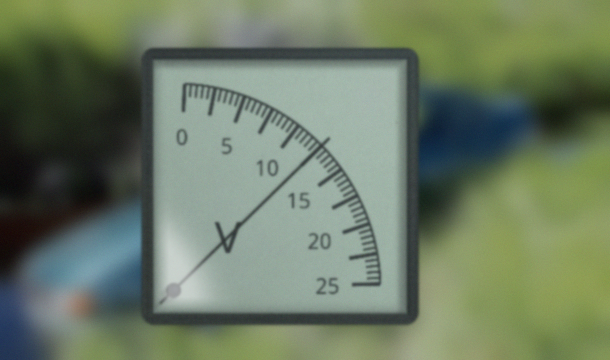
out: 12.5 V
